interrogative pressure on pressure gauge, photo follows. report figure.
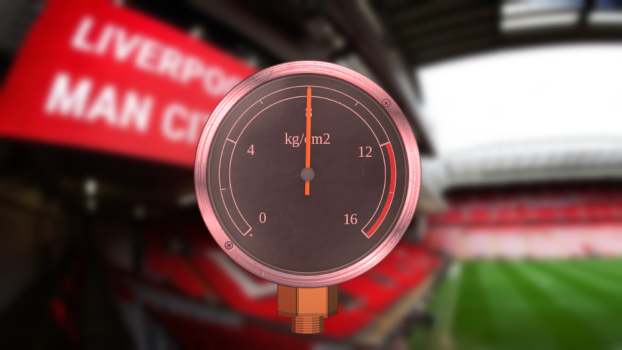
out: 8 kg/cm²
